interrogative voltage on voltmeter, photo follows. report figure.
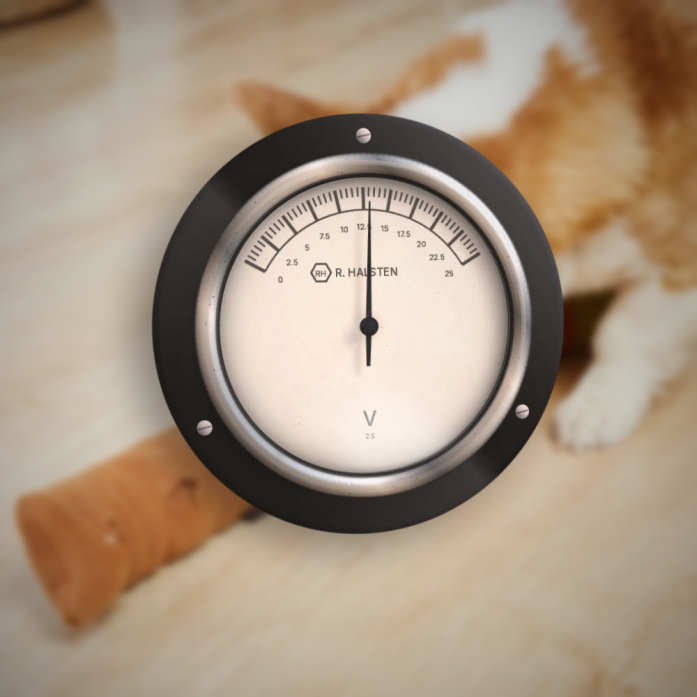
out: 13 V
